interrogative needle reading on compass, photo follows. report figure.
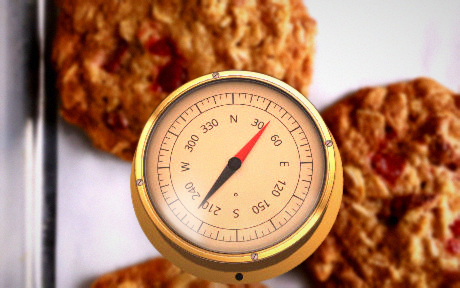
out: 40 °
